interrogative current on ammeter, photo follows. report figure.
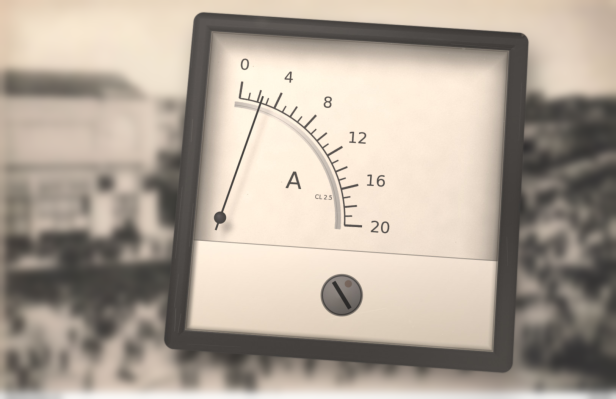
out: 2.5 A
